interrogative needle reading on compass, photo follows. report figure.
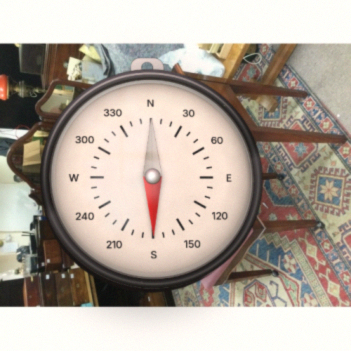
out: 180 °
